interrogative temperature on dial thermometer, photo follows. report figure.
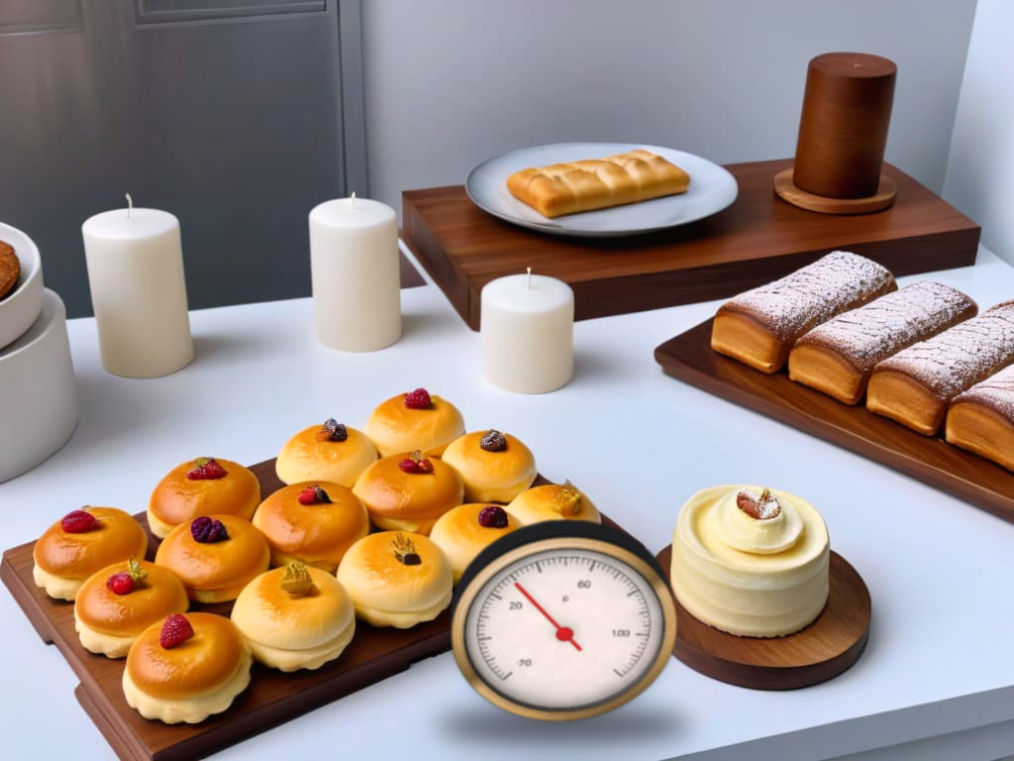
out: 30 °F
